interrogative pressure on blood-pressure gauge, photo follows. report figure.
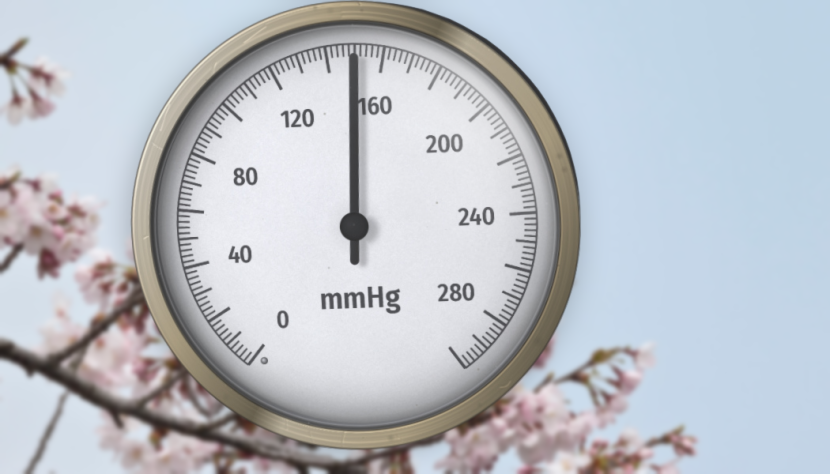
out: 150 mmHg
